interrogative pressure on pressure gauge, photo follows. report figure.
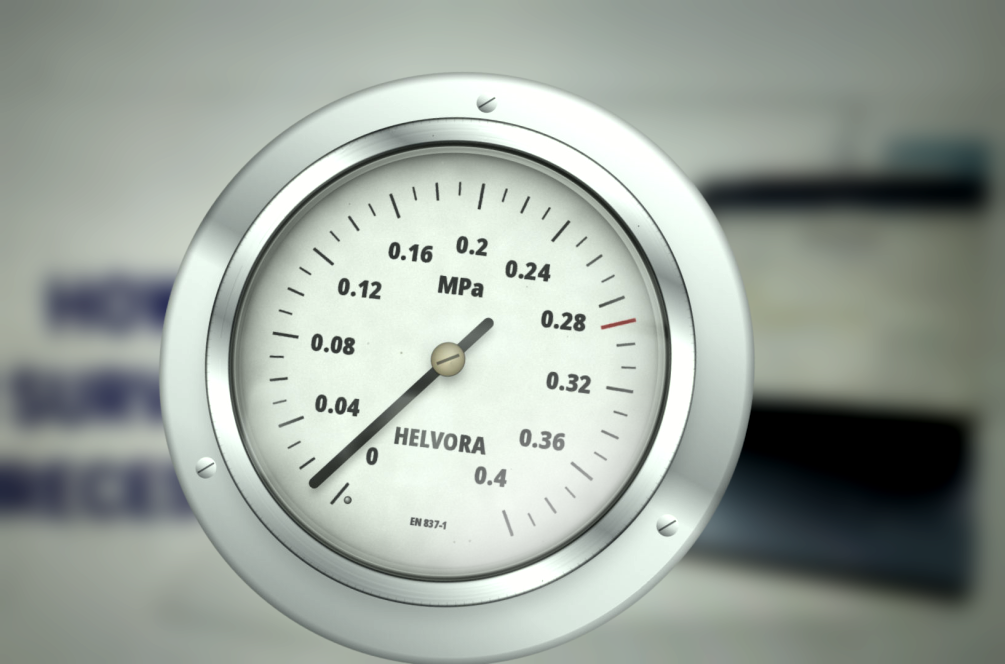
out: 0.01 MPa
